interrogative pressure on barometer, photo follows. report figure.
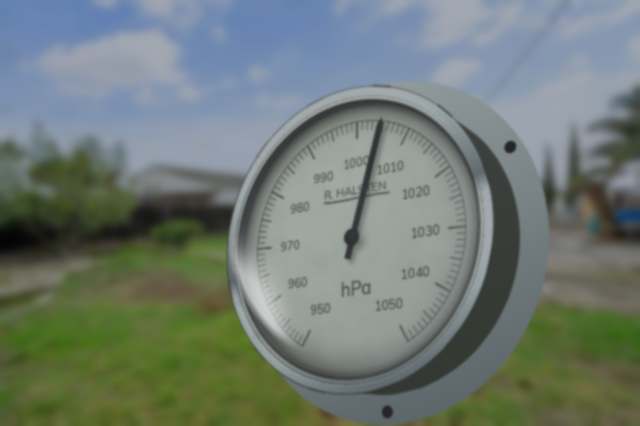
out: 1005 hPa
